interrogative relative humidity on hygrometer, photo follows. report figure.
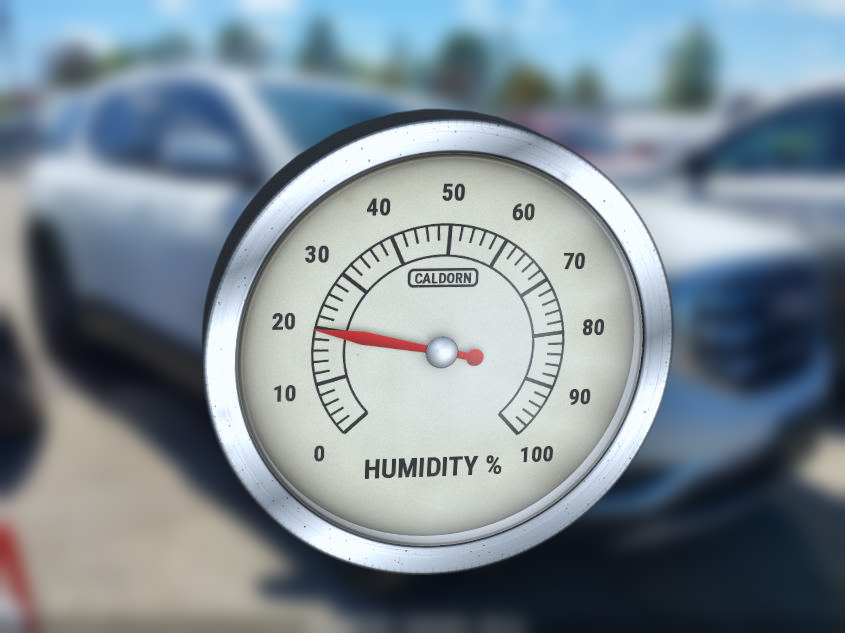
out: 20 %
